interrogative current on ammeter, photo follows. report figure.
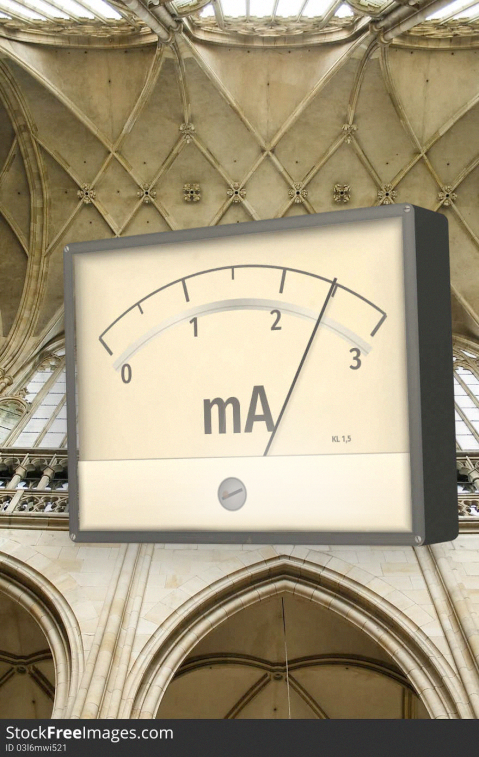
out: 2.5 mA
